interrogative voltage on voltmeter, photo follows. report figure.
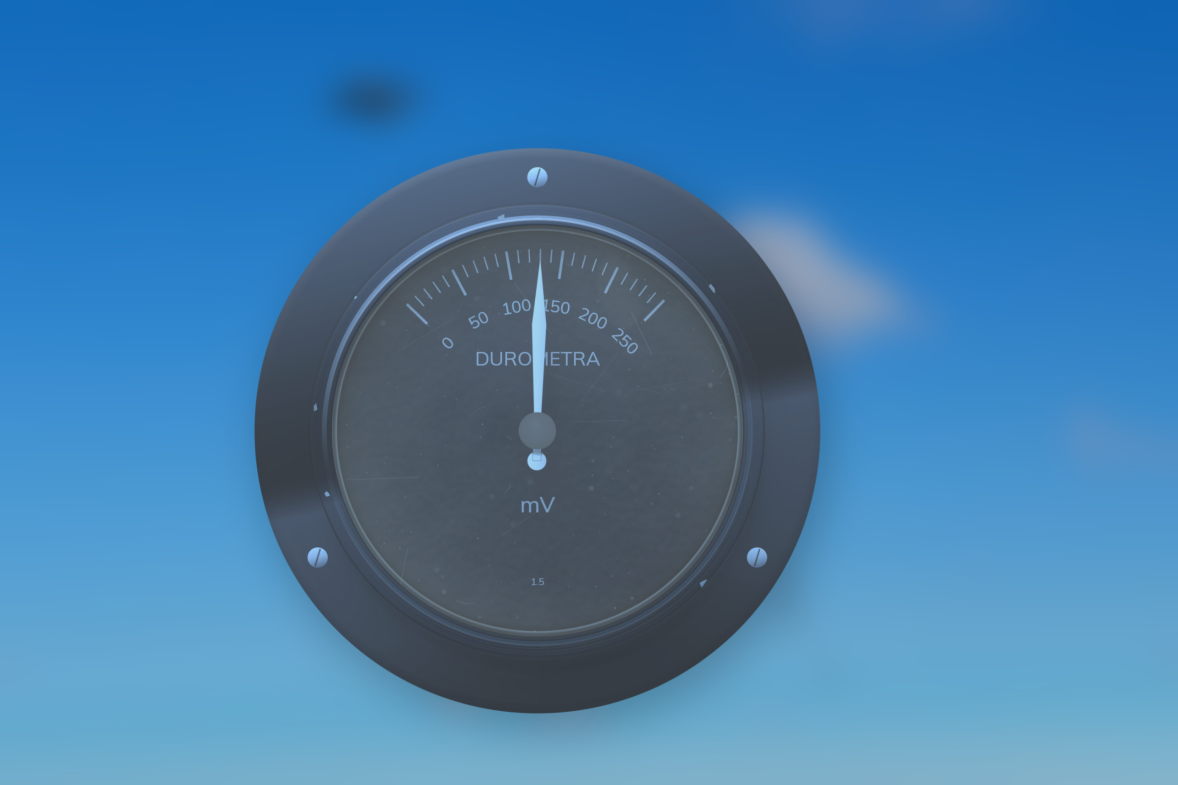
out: 130 mV
